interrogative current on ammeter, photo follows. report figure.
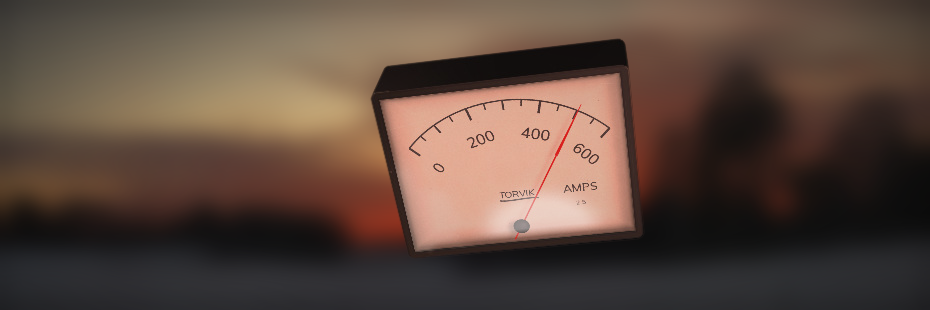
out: 500 A
